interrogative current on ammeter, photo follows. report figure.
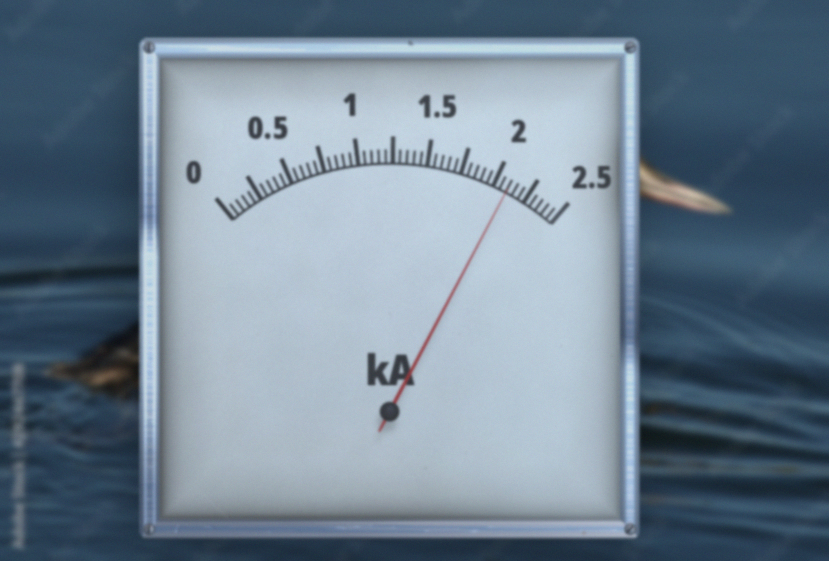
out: 2.1 kA
